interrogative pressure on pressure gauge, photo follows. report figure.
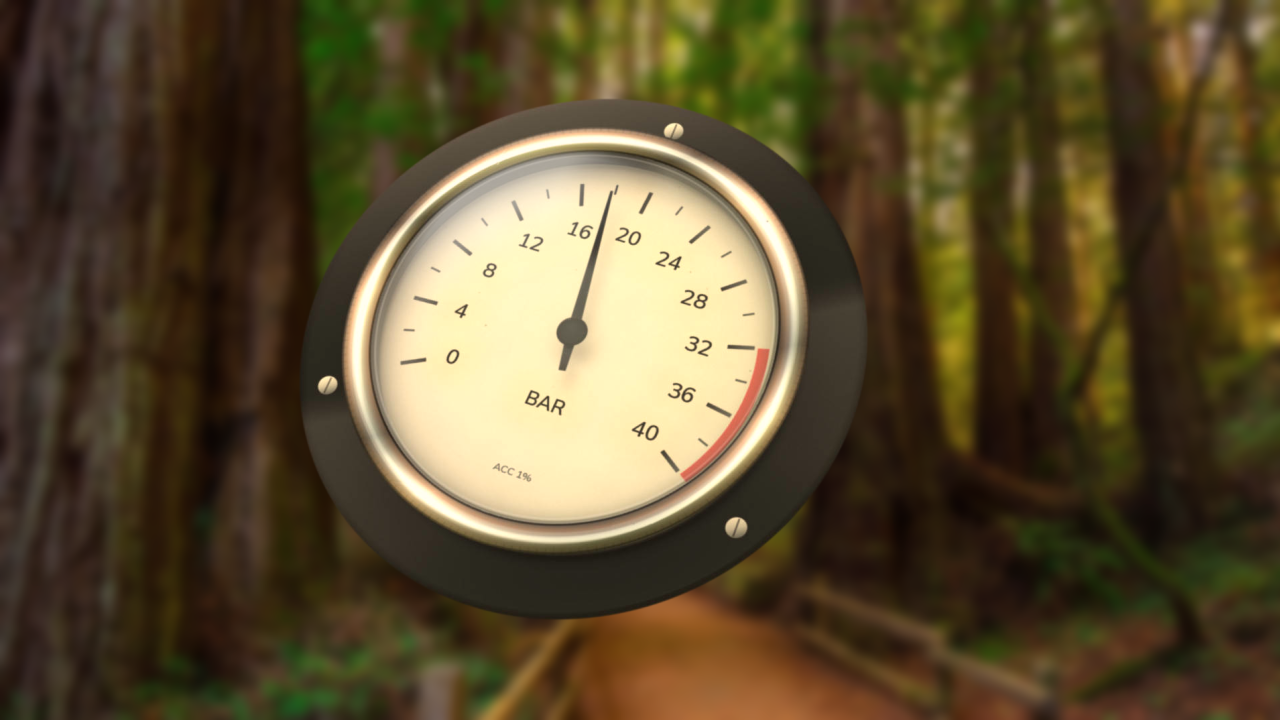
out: 18 bar
